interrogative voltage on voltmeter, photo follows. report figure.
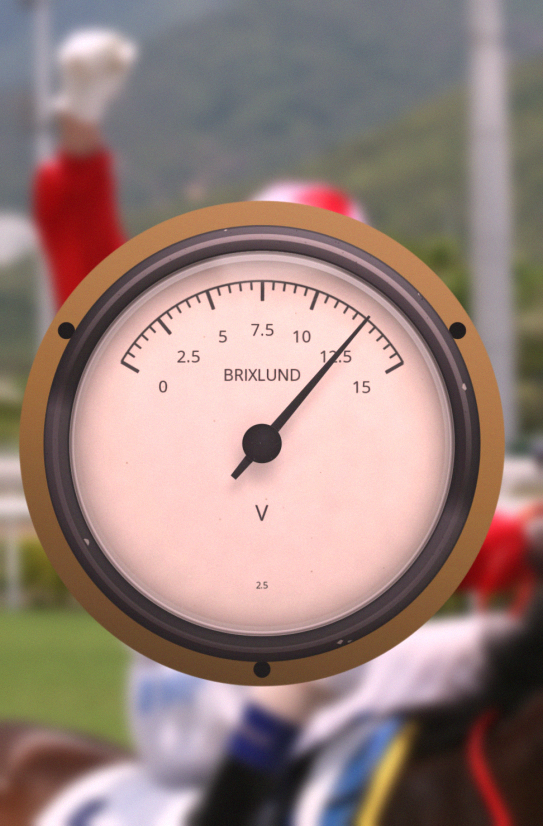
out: 12.5 V
